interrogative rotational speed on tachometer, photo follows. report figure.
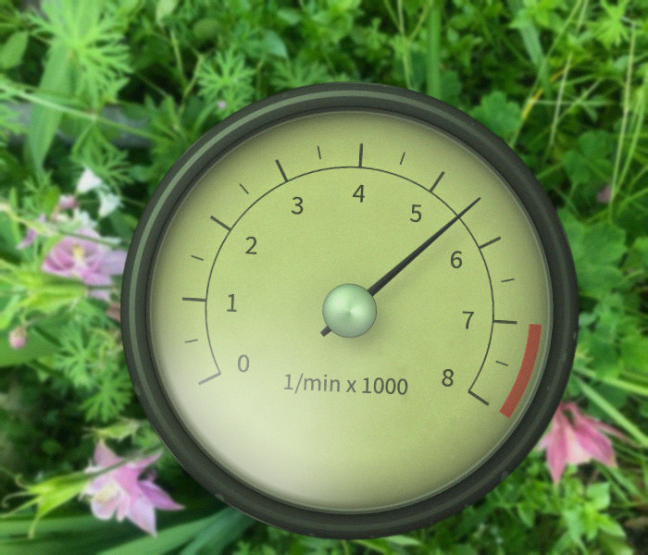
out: 5500 rpm
